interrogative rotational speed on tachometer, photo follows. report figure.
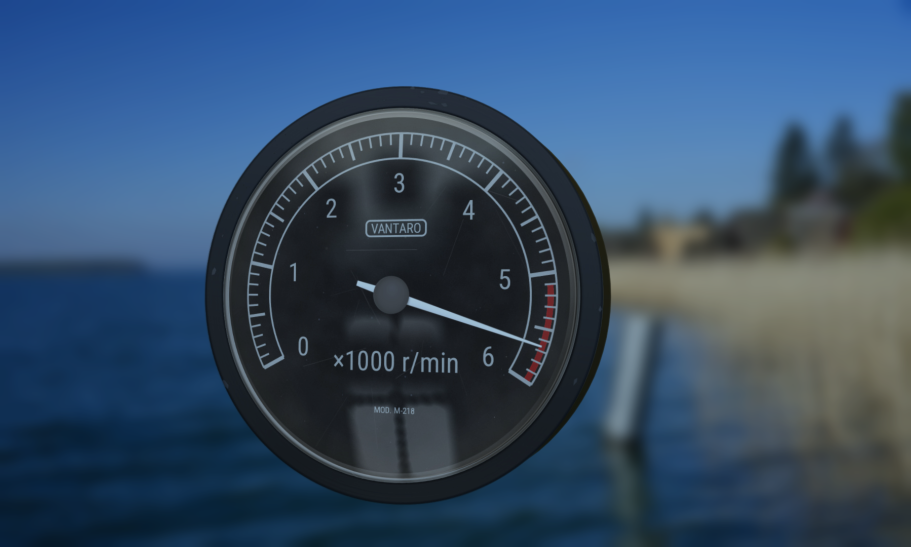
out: 5650 rpm
